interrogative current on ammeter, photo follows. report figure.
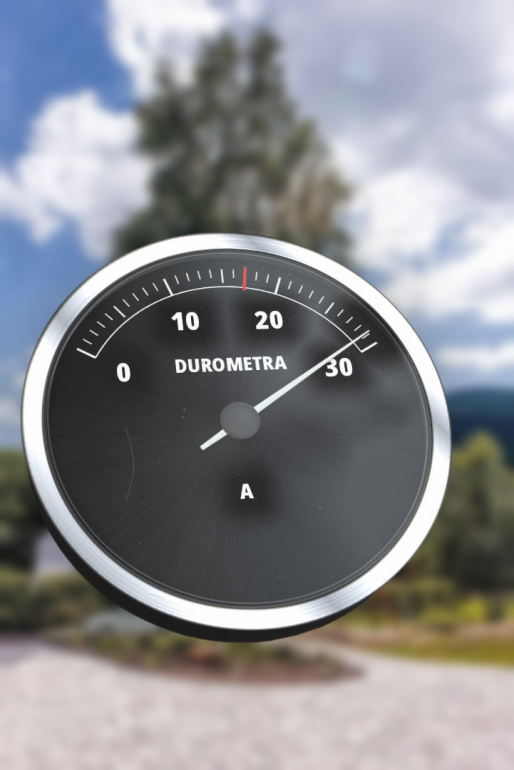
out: 29 A
